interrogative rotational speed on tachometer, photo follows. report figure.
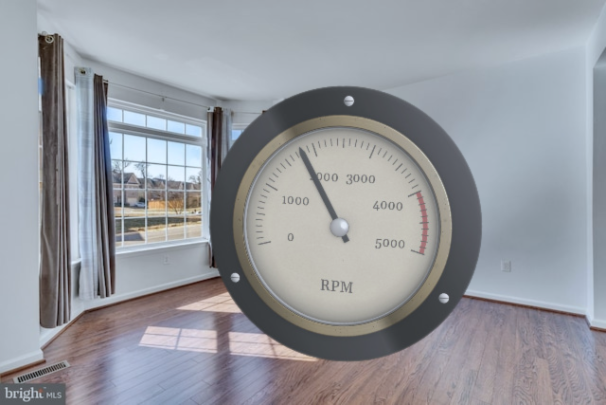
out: 1800 rpm
